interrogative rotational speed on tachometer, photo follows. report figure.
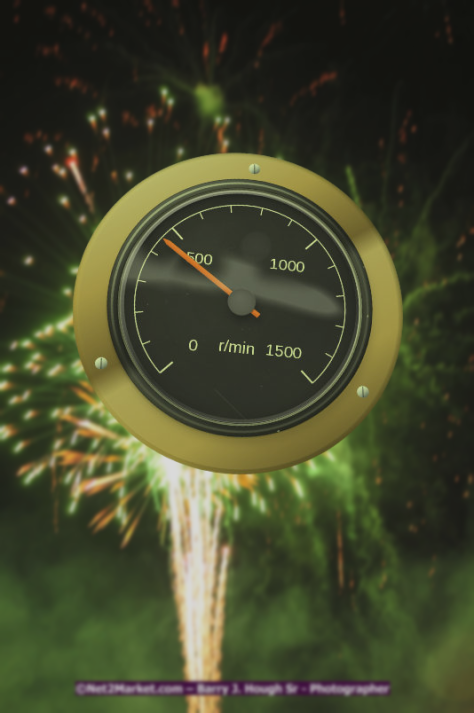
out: 450 rpm
